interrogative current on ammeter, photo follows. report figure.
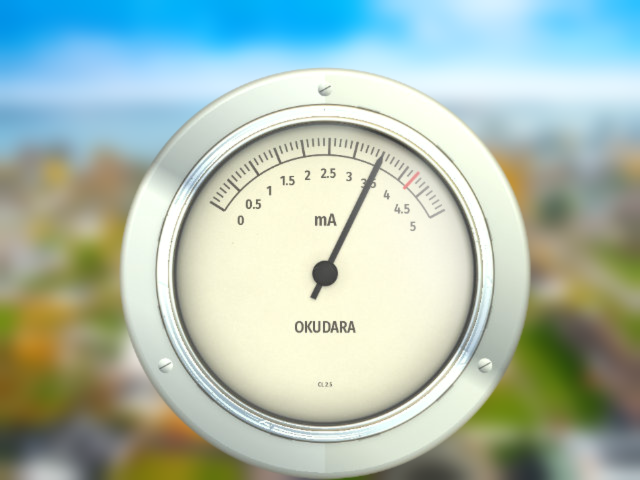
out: 3.5 mA
